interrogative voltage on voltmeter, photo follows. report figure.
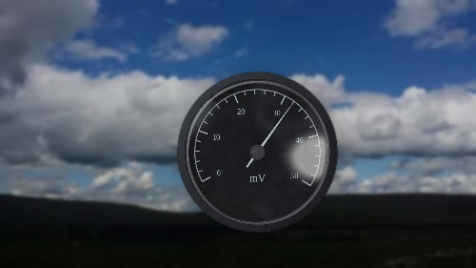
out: 32 mV
